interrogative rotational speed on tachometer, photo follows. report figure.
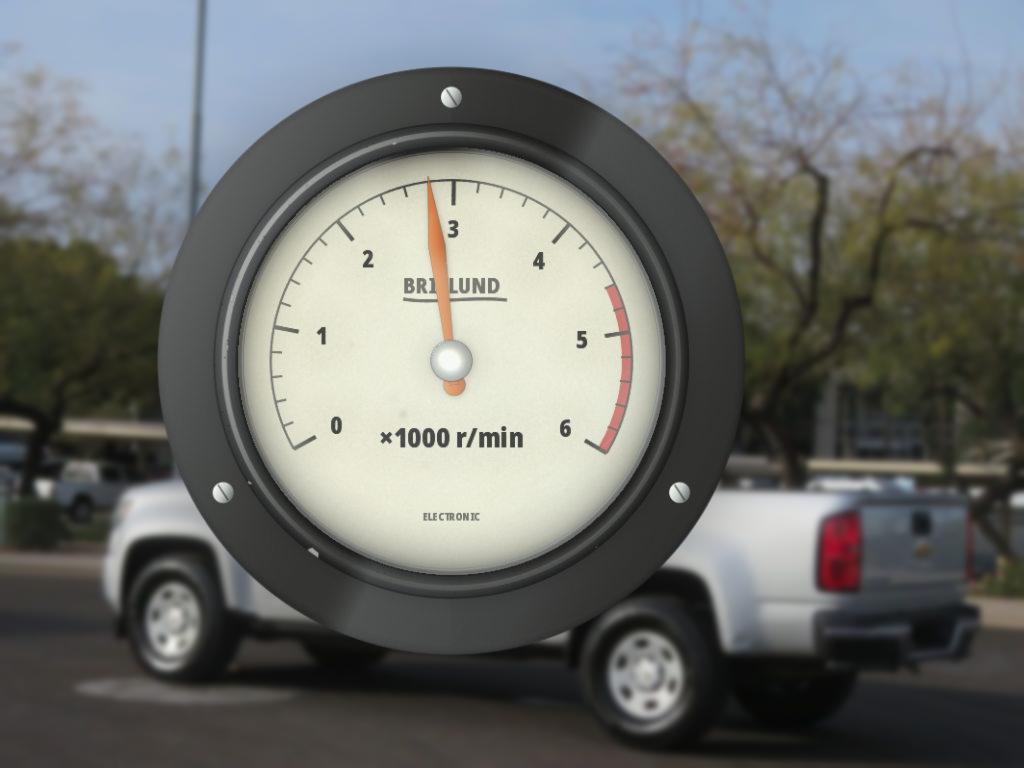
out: 2800 rpm
